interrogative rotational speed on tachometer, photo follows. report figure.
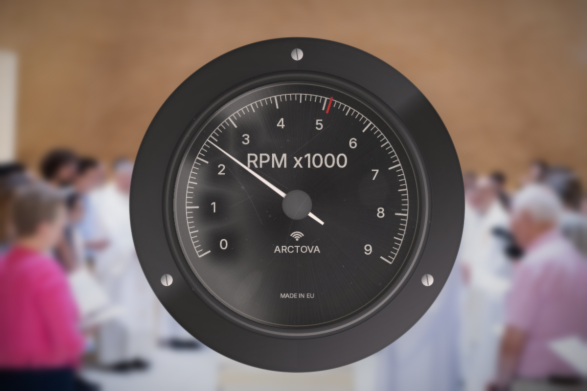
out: 2400 rpm
